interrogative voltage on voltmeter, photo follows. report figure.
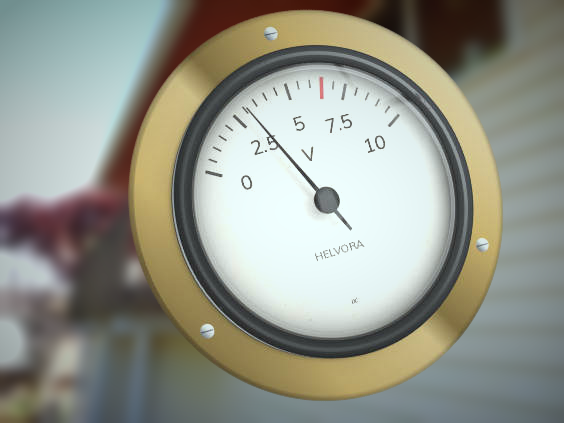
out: 3 V
